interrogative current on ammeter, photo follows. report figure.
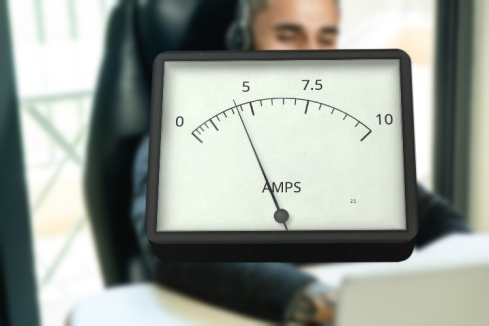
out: 4.25 A
